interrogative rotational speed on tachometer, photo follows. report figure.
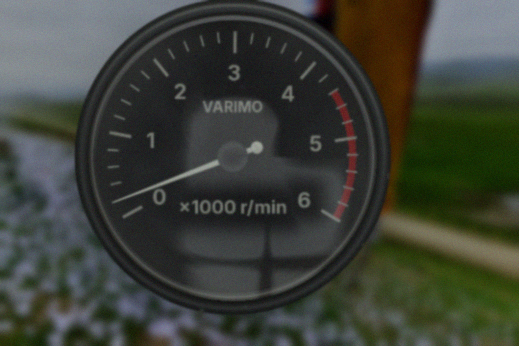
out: 200 rpm
